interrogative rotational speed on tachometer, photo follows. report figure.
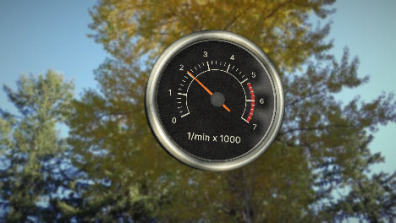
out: 2000 rpm
